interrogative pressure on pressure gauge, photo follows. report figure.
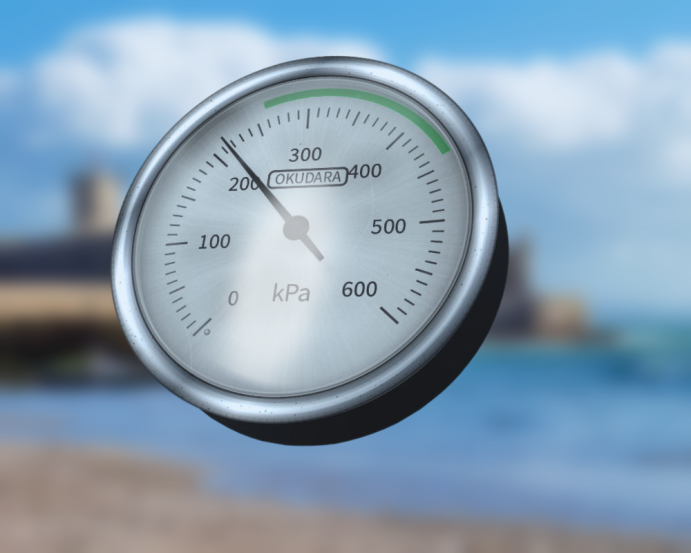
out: 215 kPa
